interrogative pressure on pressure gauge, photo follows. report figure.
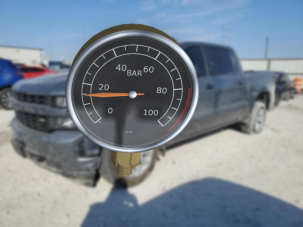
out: 15 bar
